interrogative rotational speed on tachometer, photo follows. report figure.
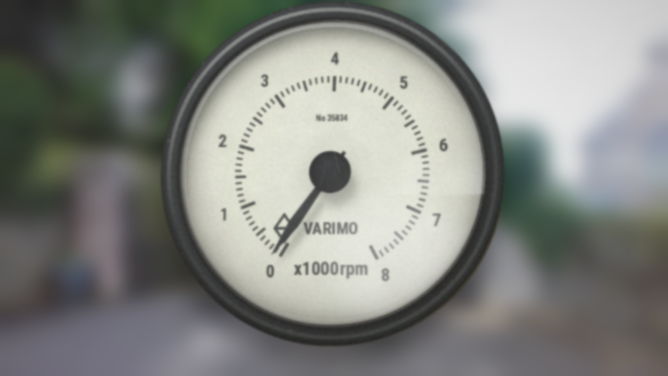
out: 100 rpm
